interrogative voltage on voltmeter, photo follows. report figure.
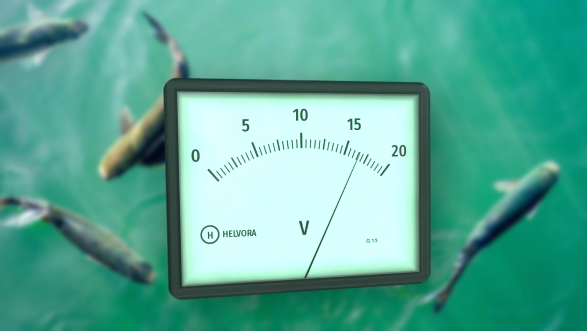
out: 16.5 V
